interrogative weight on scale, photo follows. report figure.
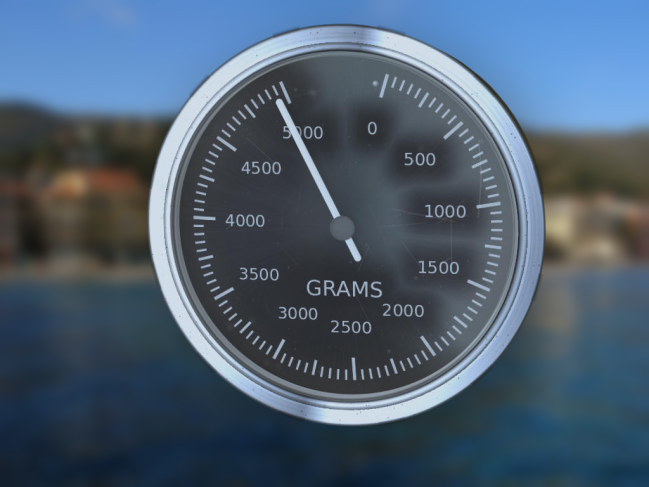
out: 4950 g
